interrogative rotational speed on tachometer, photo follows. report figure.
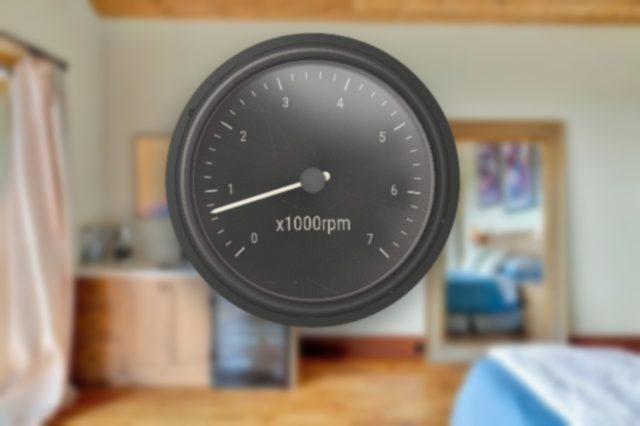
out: 700 rpm
